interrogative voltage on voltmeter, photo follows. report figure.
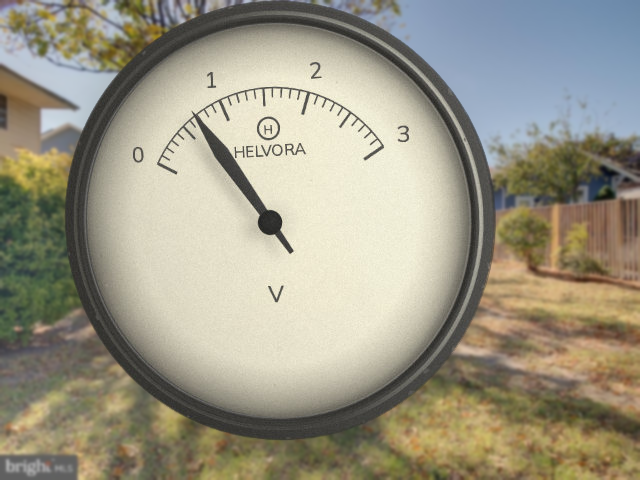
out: 0.7 V
